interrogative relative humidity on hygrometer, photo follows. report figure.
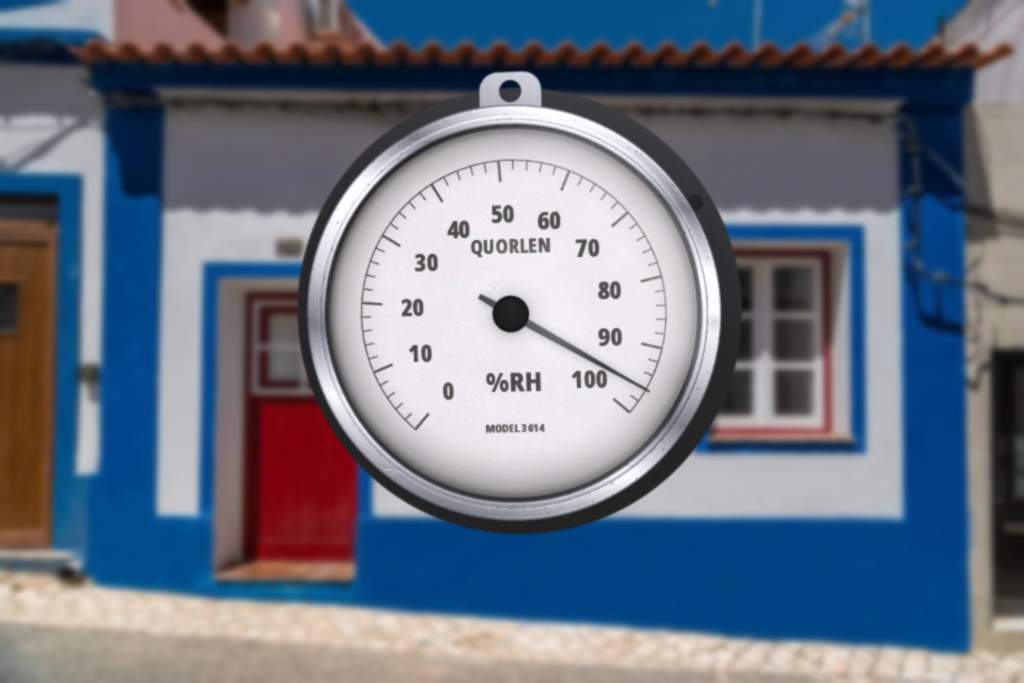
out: 96 %
